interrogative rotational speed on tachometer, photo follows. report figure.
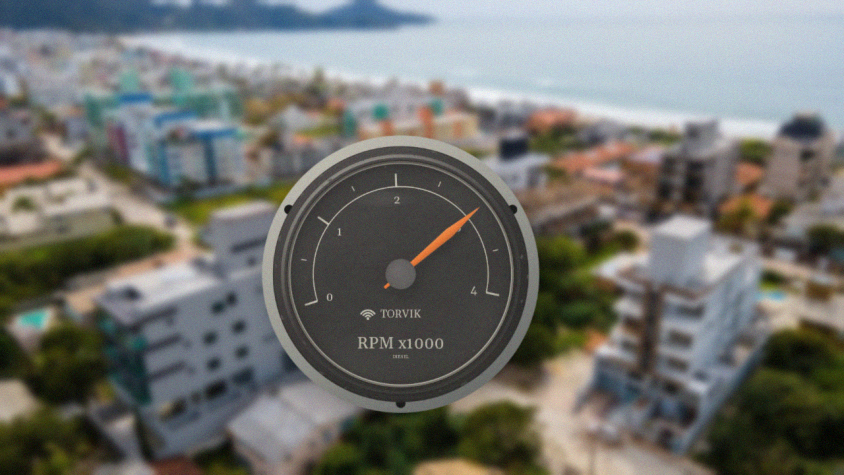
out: 3000 rpm
